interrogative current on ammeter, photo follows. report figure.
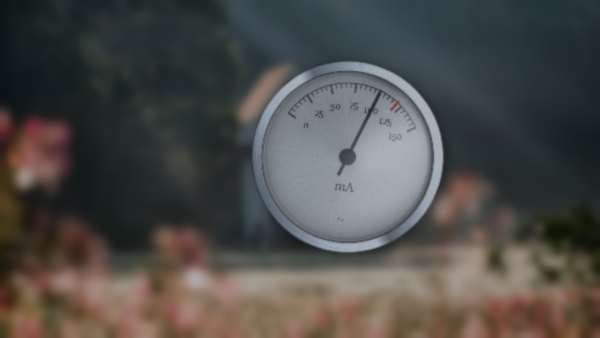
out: 100 mA
